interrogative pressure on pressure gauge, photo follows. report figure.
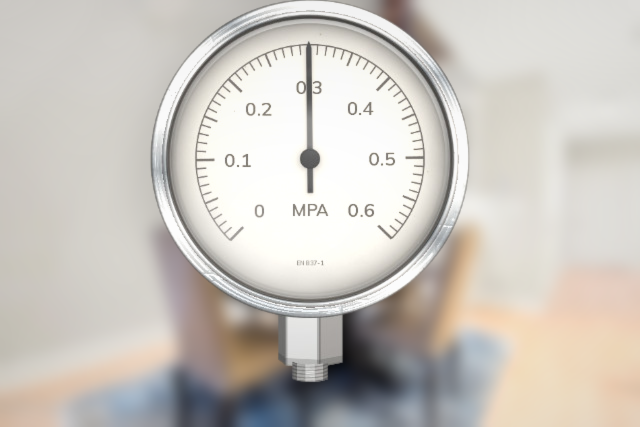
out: 0.3 MPa
